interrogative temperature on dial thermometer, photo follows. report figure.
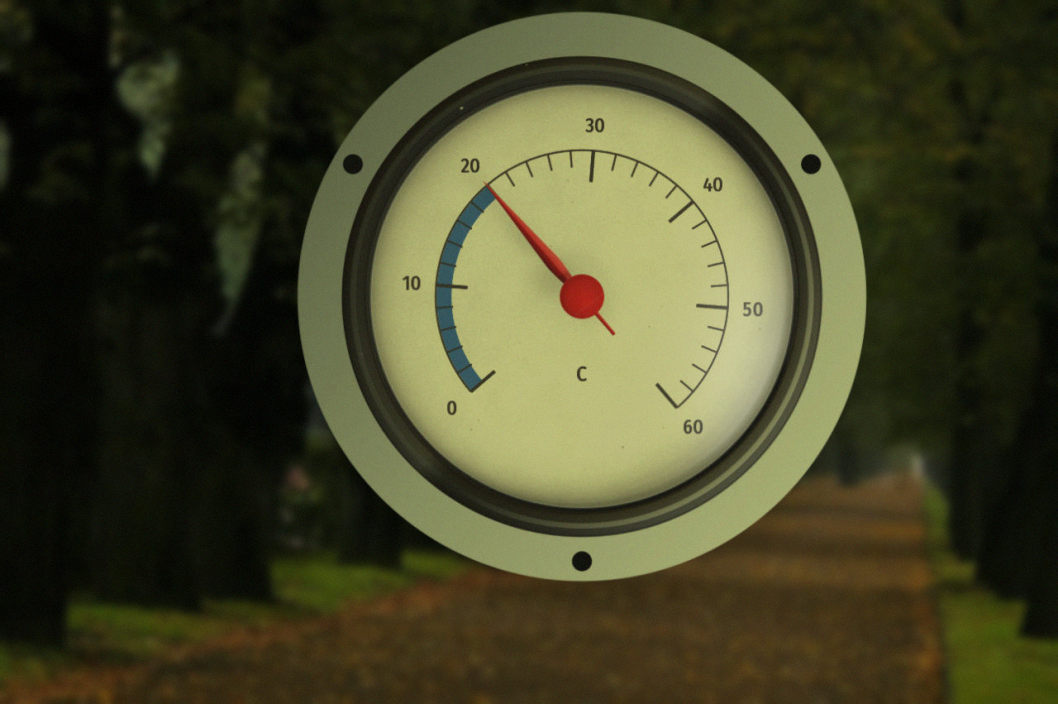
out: 20 °C
